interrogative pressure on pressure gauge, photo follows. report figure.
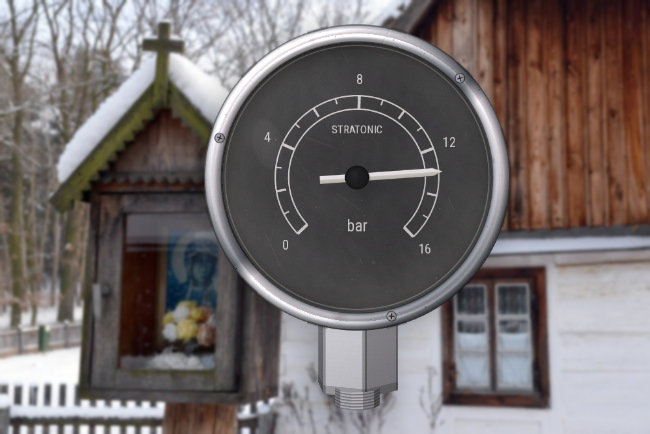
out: 13 bar
